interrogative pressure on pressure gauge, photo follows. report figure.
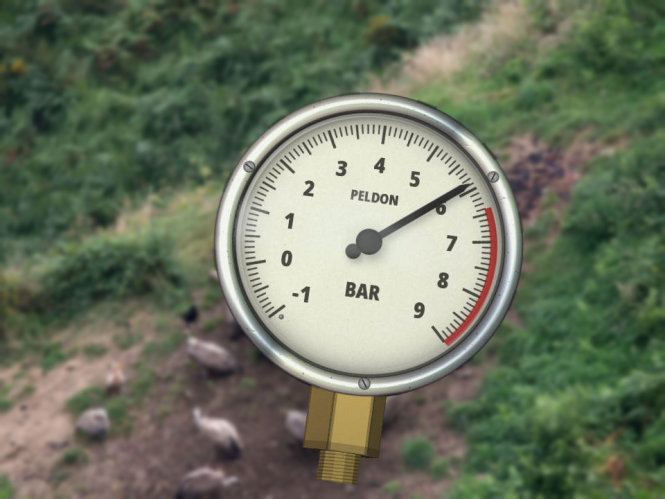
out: 5.9 bar
